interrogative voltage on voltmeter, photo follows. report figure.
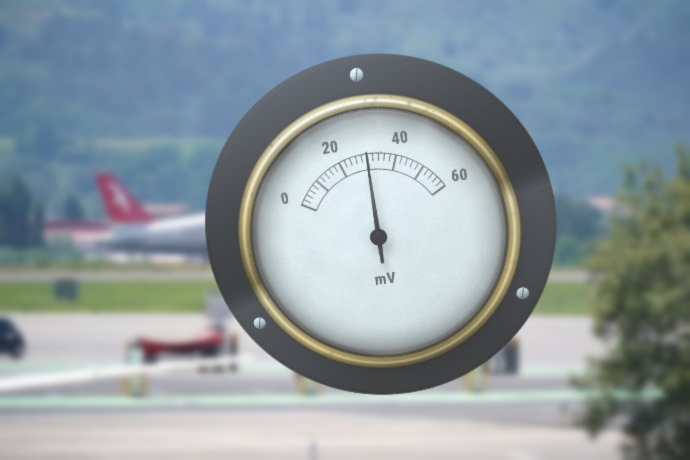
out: 30 mV
